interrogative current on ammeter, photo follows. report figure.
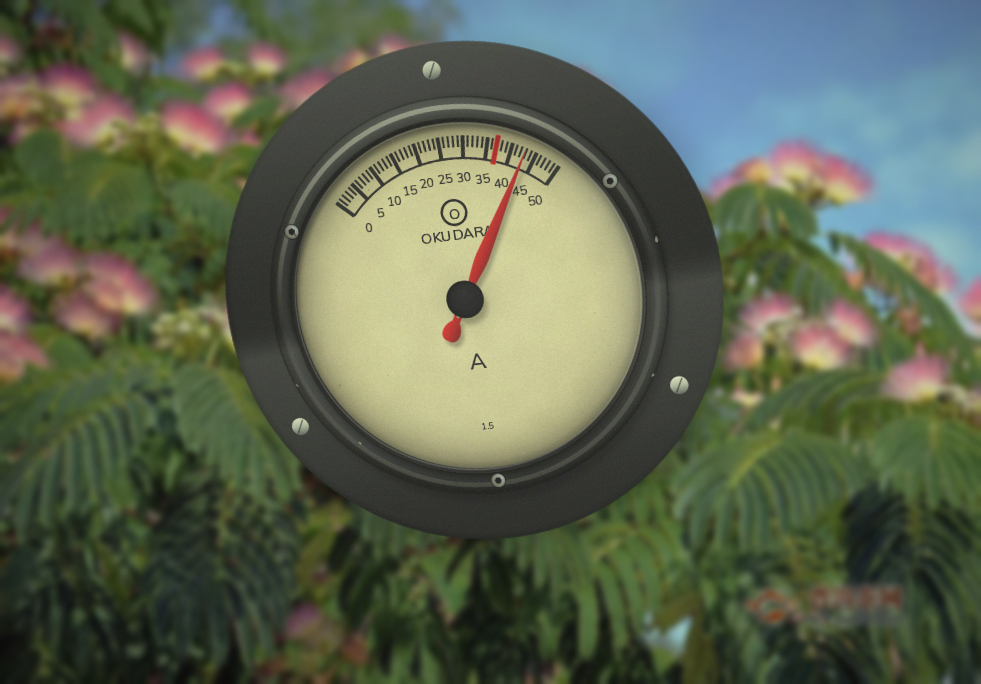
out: 43 A
